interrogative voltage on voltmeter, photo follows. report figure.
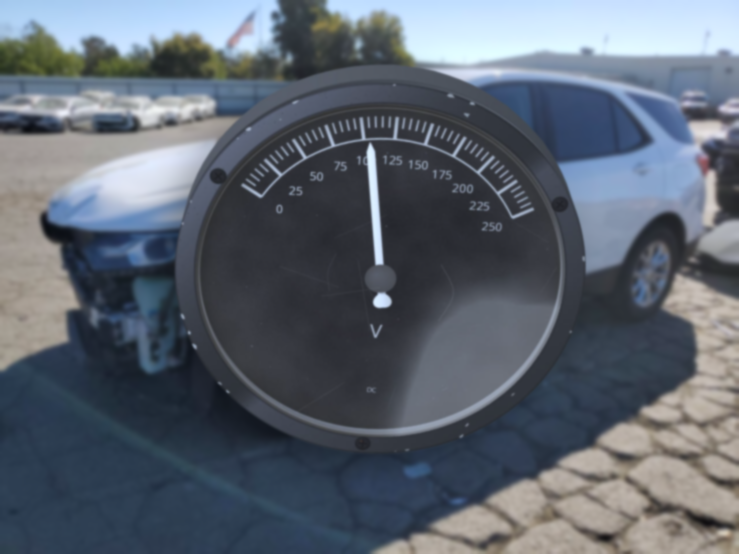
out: 105 V
